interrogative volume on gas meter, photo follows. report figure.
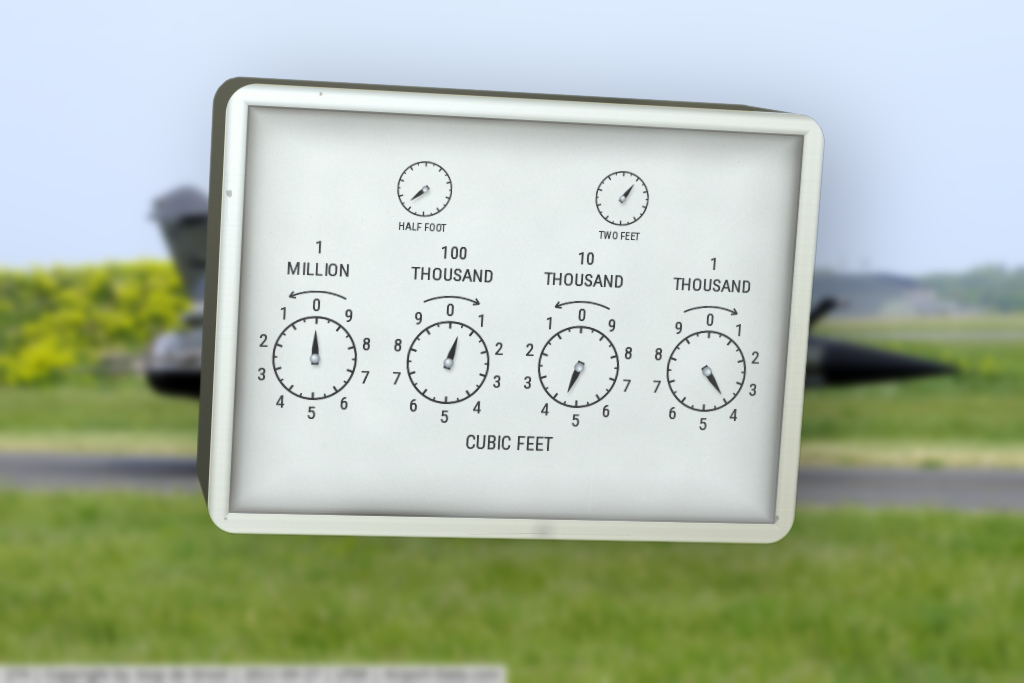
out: 4400 ft³
